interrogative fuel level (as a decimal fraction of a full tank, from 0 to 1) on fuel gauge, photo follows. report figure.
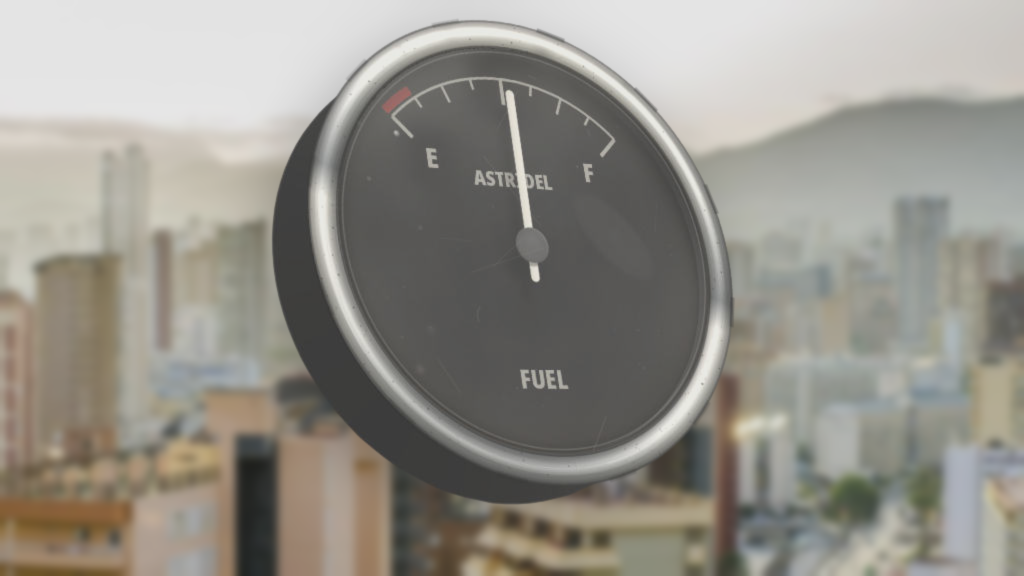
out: 0.5
